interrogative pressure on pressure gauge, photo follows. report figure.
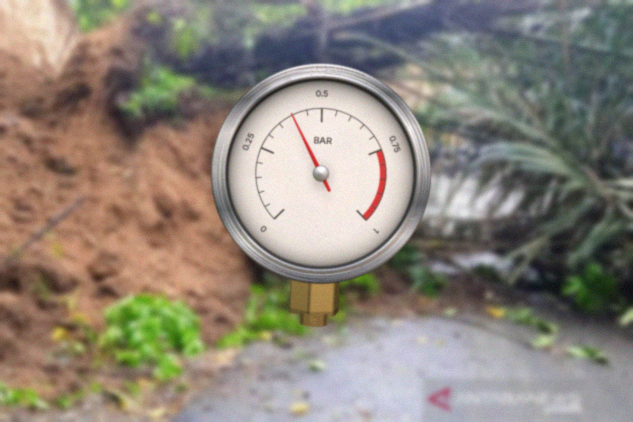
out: 0.4 bar
